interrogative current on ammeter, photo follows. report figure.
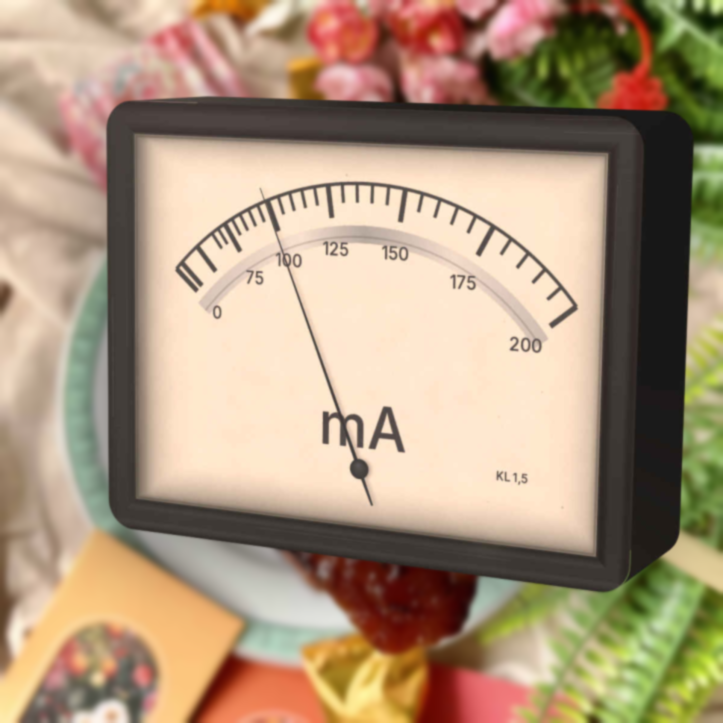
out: 100 mA
